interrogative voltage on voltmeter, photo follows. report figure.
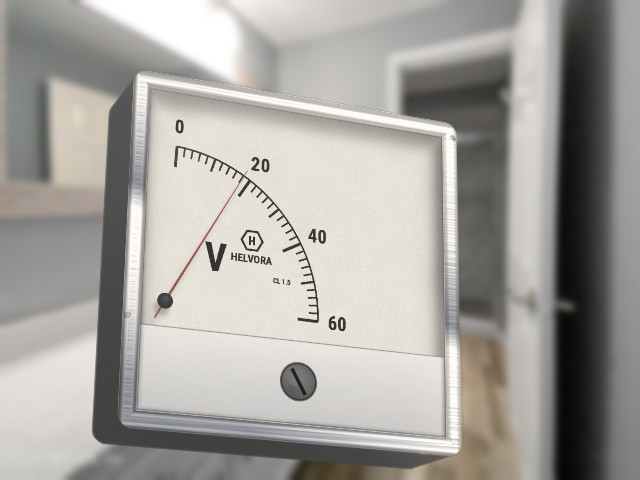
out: 18 V
